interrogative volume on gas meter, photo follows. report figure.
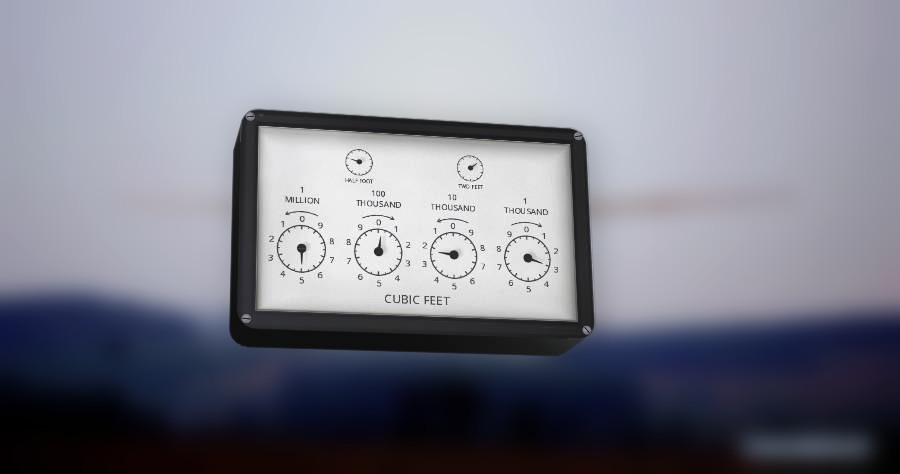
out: 502300 ft³
